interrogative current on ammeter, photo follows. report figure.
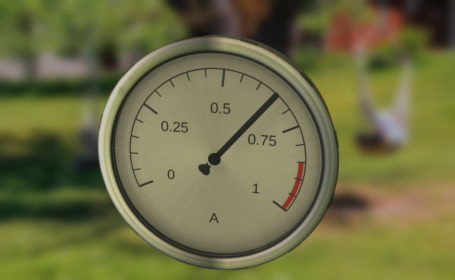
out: 0.65 A
